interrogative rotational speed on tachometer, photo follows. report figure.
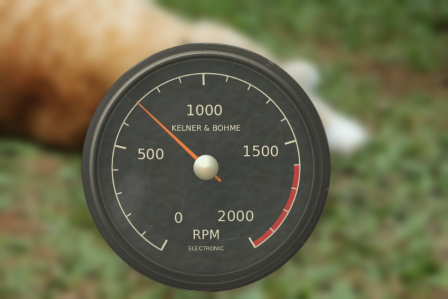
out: 700 rpm
